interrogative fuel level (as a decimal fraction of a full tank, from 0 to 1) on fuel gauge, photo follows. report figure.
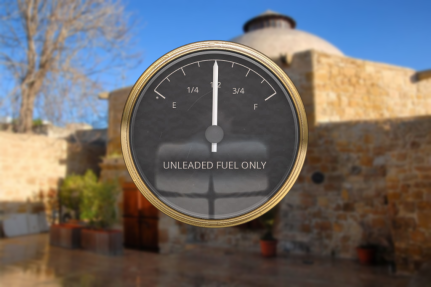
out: 0.5
